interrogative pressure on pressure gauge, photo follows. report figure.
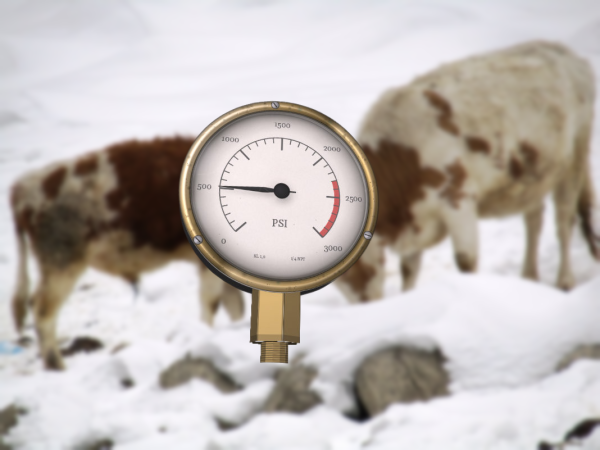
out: 500 psi
